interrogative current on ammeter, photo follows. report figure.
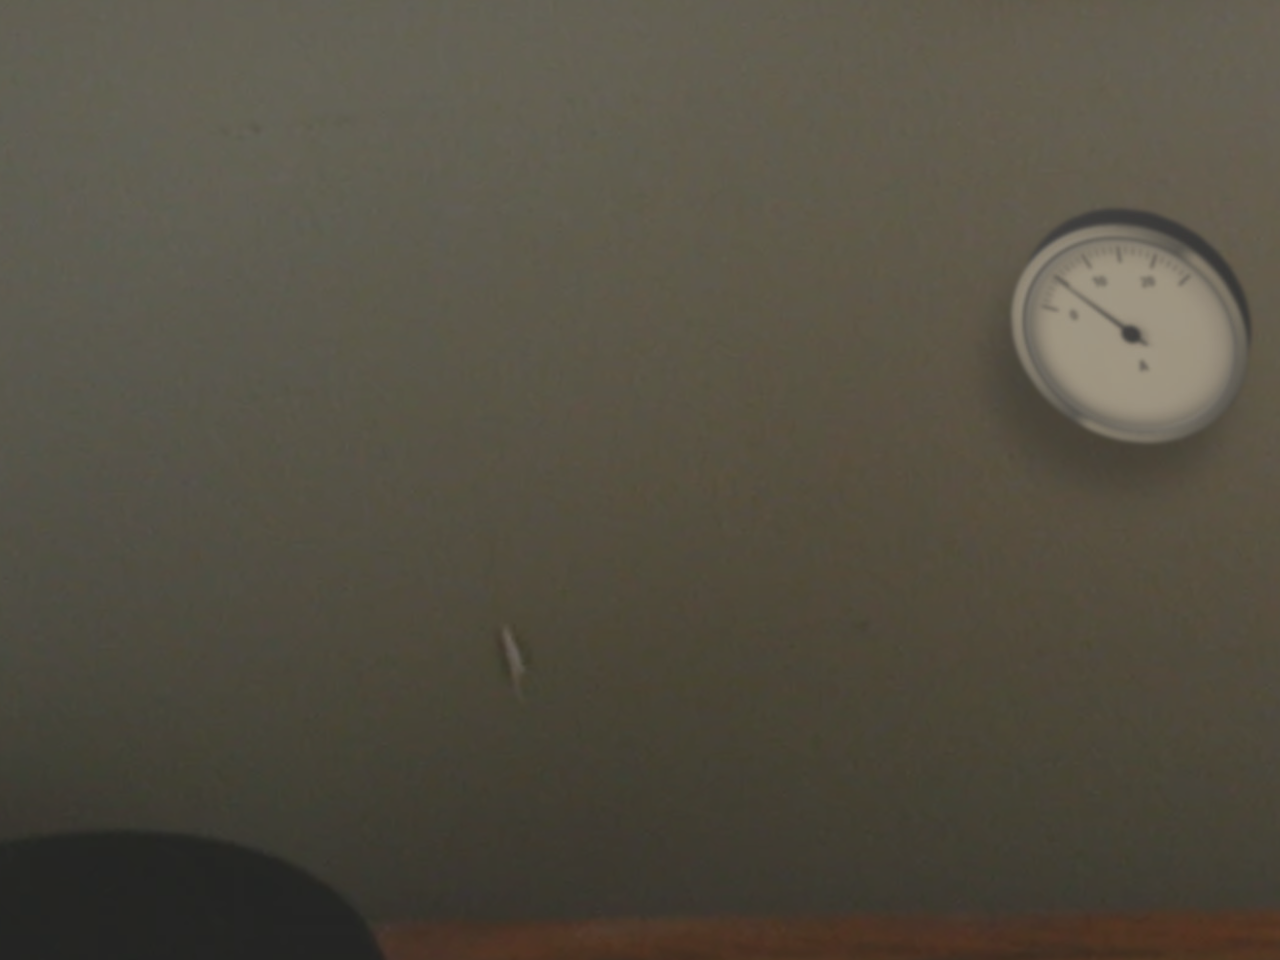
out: 5 A
